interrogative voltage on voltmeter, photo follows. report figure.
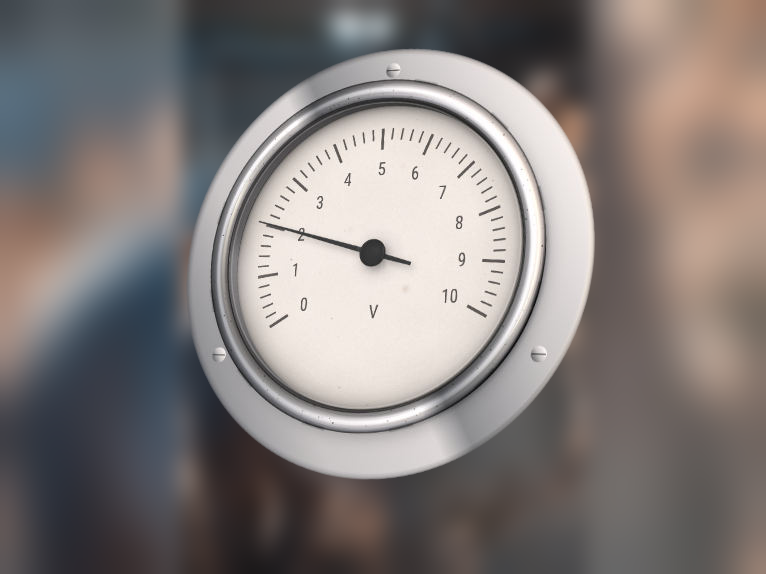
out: 2 V
